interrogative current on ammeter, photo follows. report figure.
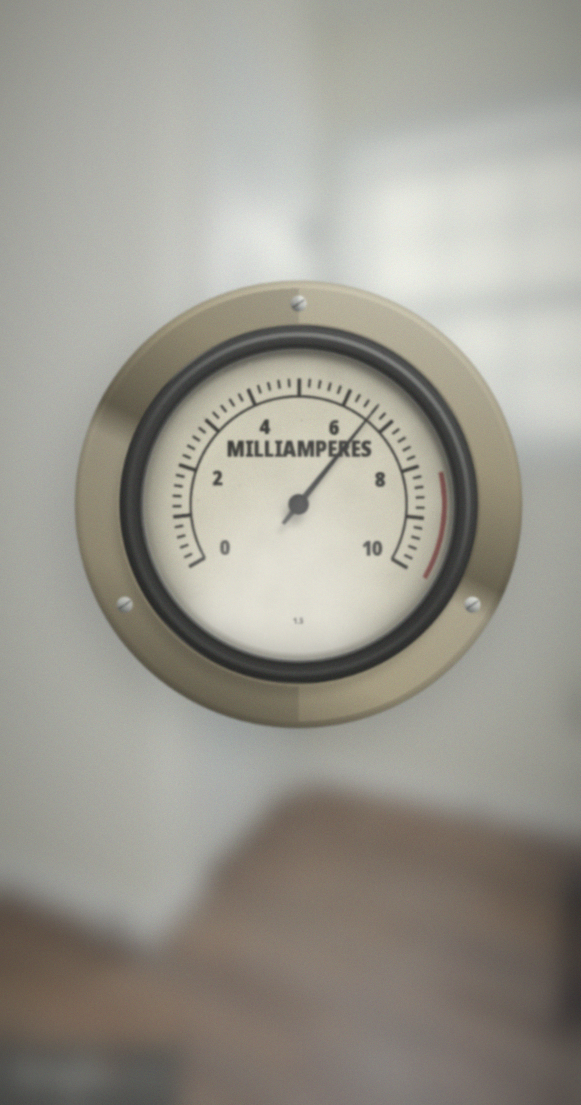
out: 6.6 mA
